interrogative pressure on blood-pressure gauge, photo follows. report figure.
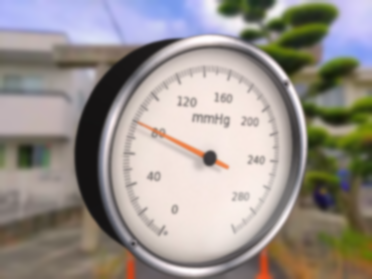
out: 80 mmHg
